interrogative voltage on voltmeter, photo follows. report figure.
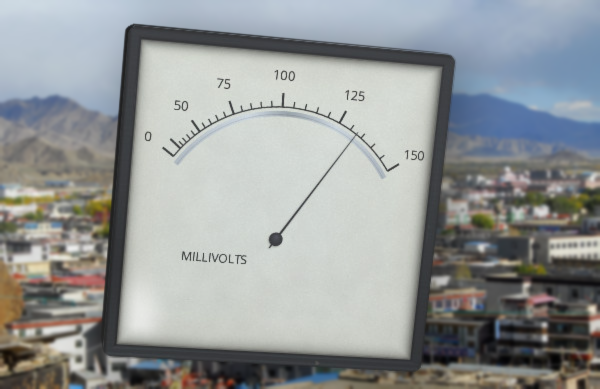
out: 132.5 mV
